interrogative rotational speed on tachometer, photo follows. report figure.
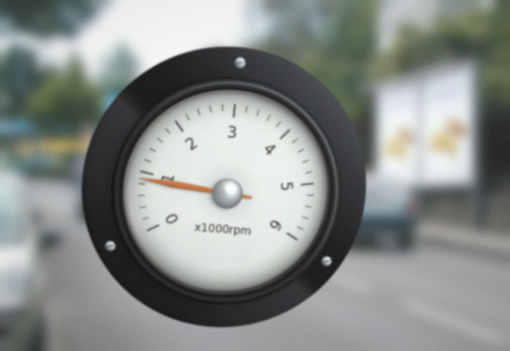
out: 900 rpm
